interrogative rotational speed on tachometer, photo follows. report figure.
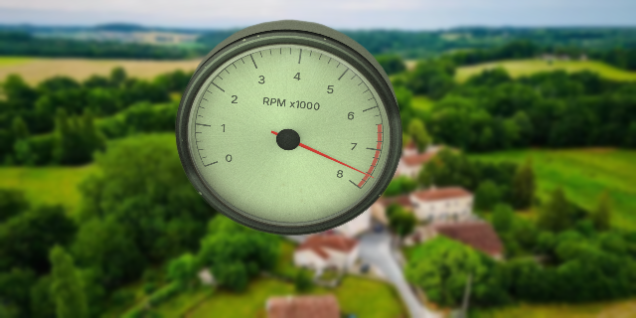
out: 7600 rpm
